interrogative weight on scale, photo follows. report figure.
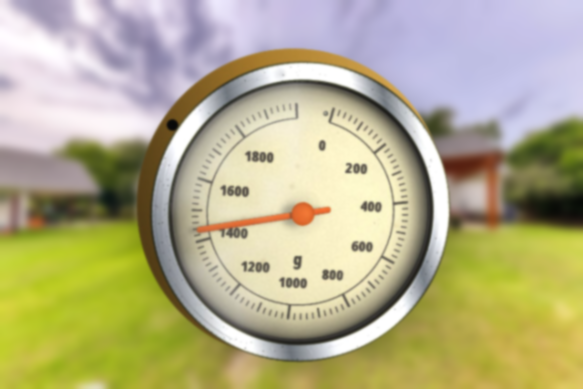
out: 1440 g
